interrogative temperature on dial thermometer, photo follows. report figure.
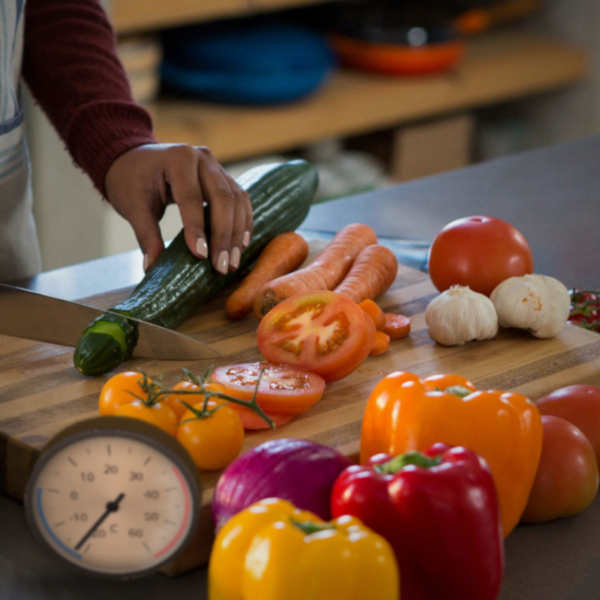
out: -17.5 °C
